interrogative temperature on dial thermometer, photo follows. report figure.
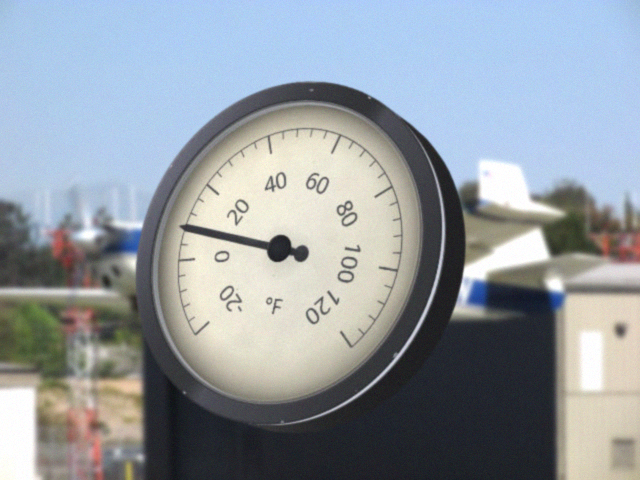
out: 8 °F
